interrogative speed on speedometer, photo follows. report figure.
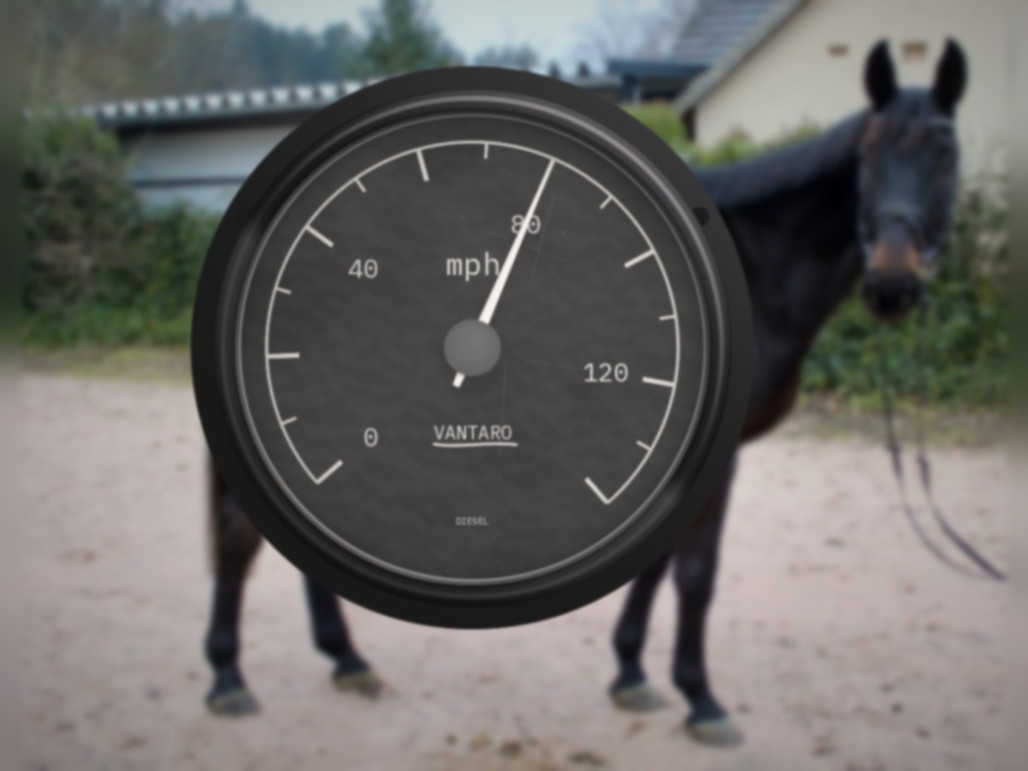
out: 80 mph
